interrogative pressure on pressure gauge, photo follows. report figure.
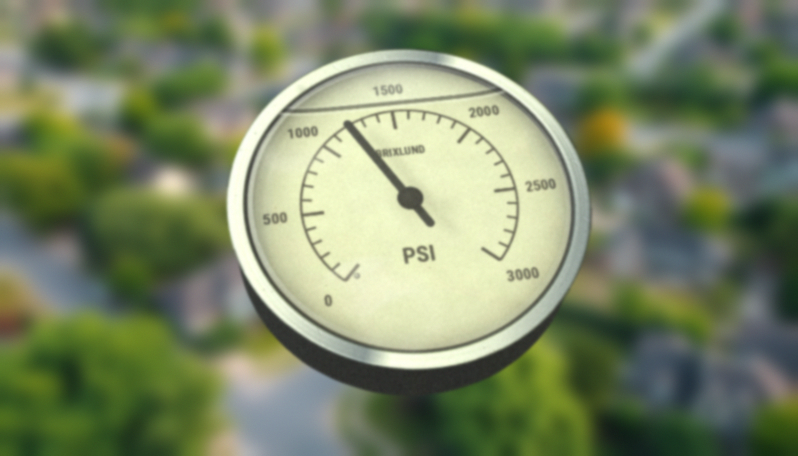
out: 1200 psi
